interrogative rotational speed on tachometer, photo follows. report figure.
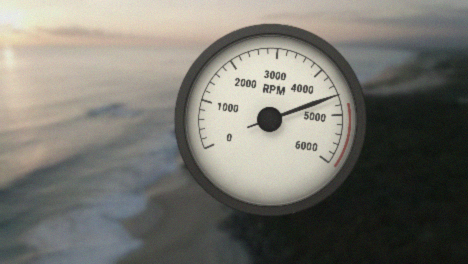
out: 4600 rpm
